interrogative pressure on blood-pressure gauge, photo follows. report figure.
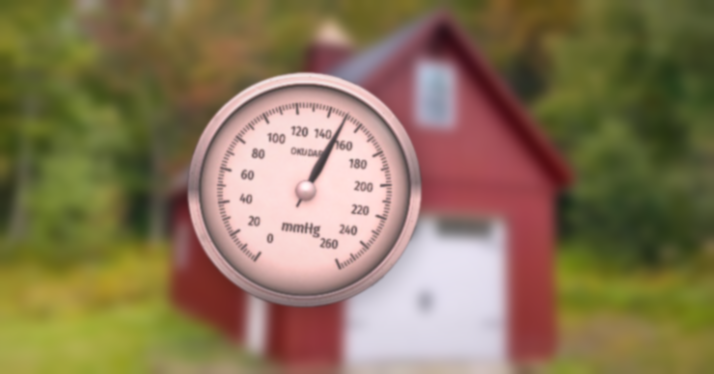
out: 150 mmHg
